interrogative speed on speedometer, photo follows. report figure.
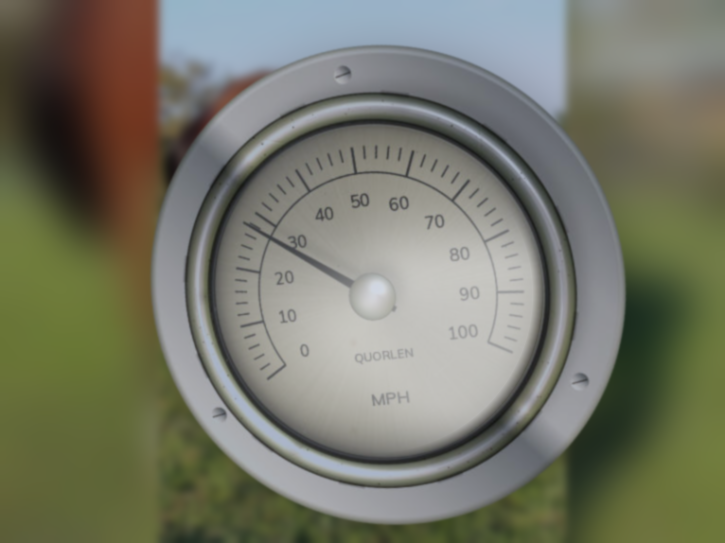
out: 28 mph
